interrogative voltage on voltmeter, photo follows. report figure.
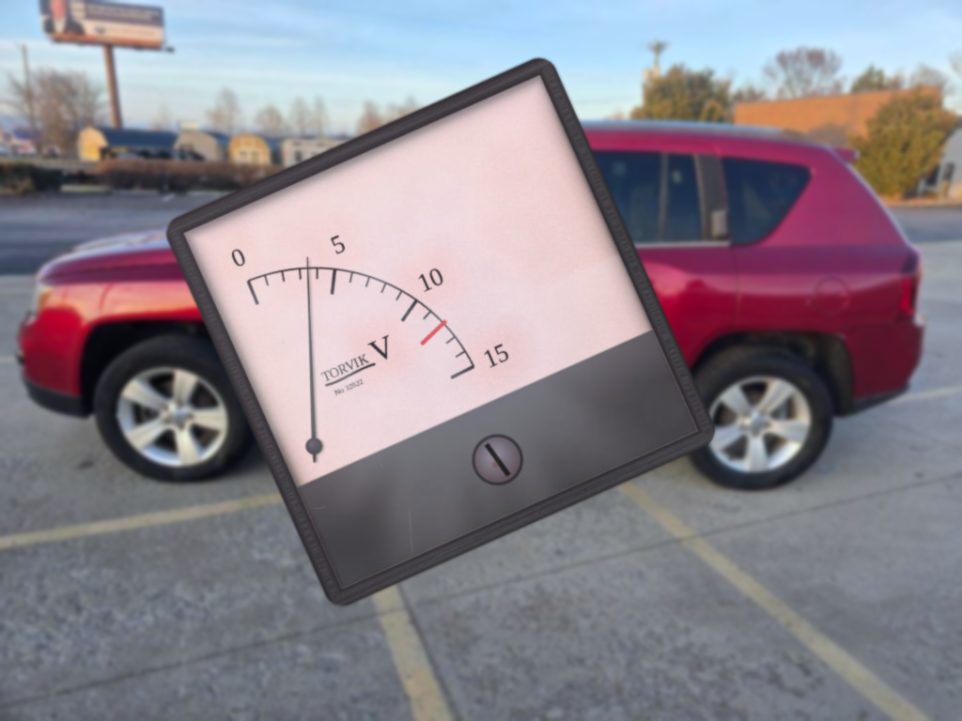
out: 3.5 V
